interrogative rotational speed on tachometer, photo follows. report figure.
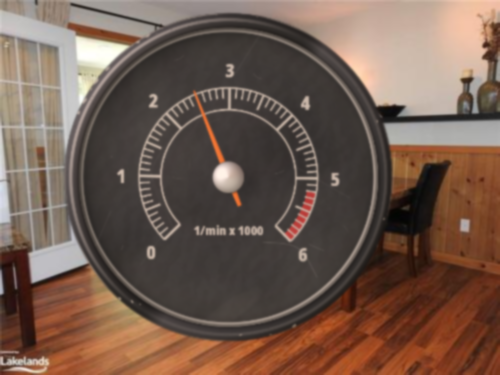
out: 2500 rpm
